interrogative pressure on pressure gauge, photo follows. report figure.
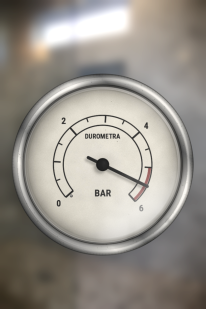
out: 5.5 bar
